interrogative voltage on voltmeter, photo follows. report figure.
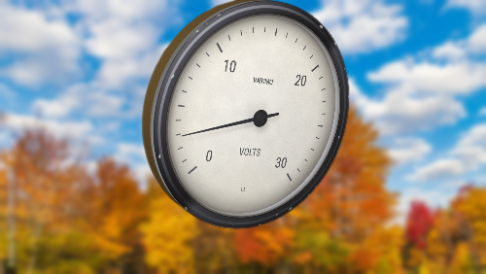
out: 3 V
